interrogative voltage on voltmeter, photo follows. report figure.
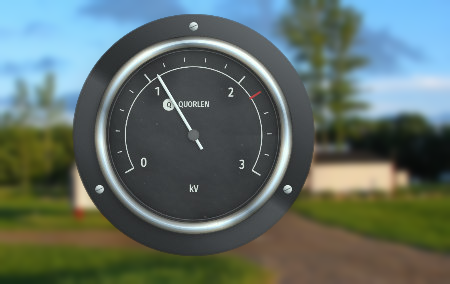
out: 1.1 kV
